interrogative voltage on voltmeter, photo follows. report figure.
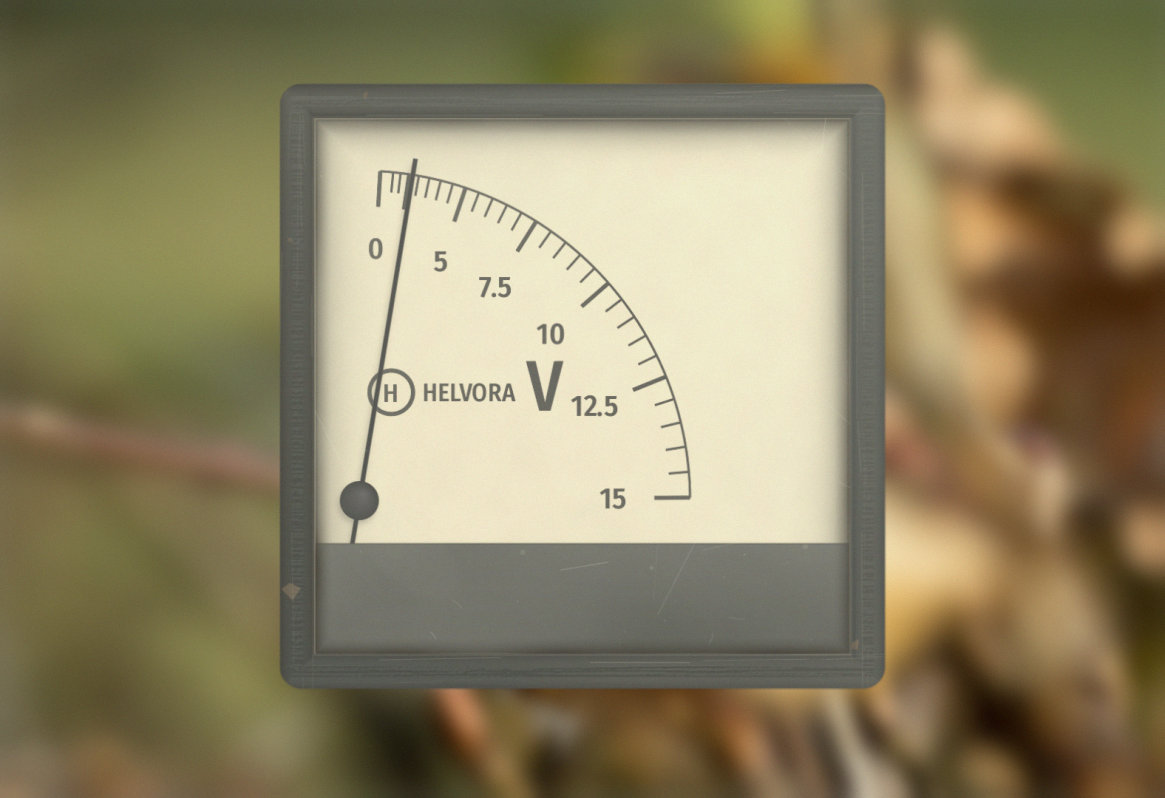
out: 2.75 V
